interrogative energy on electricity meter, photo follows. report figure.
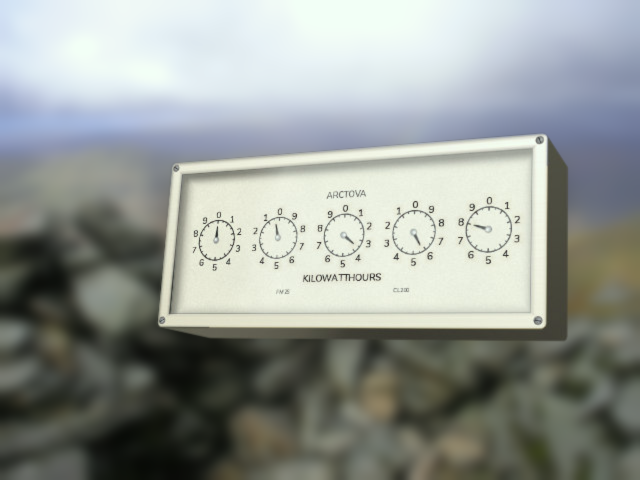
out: 358 kWh
